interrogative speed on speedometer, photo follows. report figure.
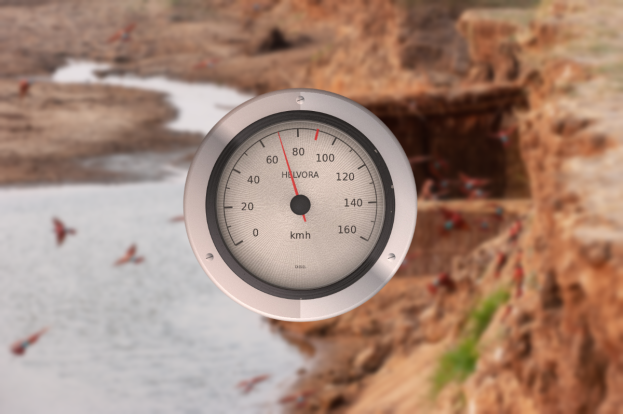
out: 70 km/h
